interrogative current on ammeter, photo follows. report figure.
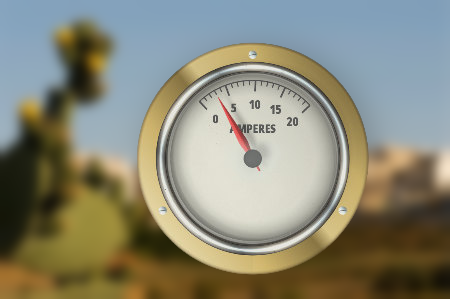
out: 3 A
